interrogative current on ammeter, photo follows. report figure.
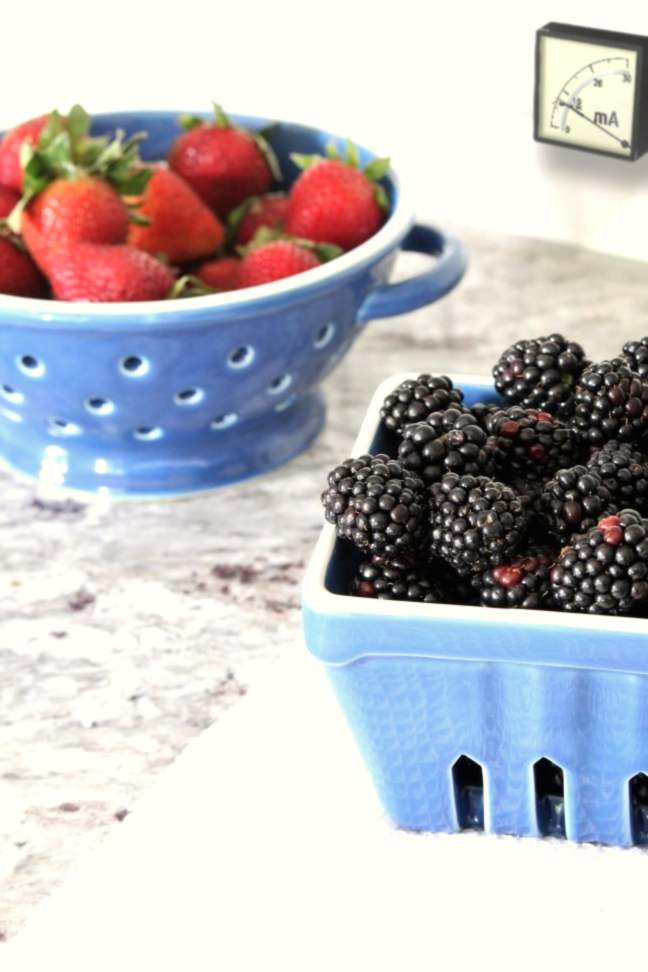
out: 7.5 mA
